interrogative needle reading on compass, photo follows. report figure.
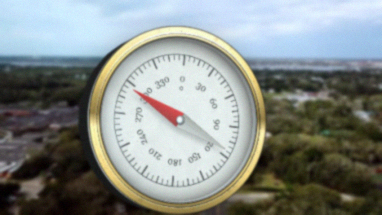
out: 295 °
